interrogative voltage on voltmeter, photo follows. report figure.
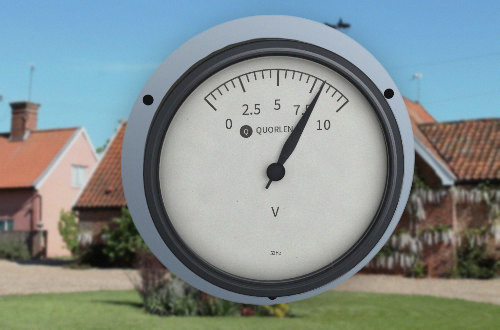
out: 8 V
